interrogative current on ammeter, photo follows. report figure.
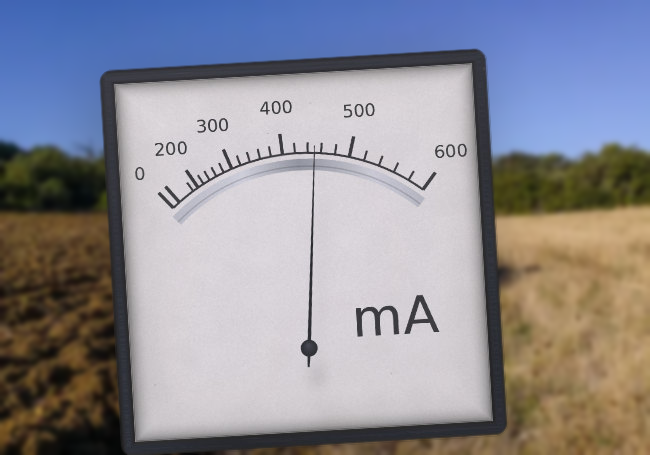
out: 450 mA
